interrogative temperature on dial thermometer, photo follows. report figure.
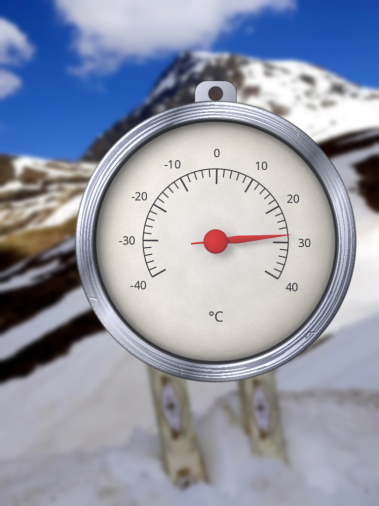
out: 28 °C
